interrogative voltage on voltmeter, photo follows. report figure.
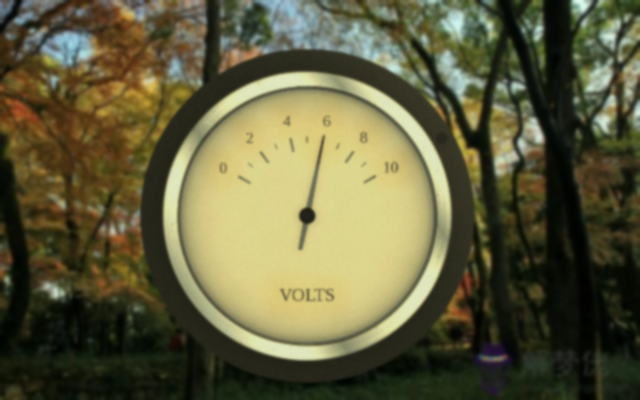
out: 6 V
